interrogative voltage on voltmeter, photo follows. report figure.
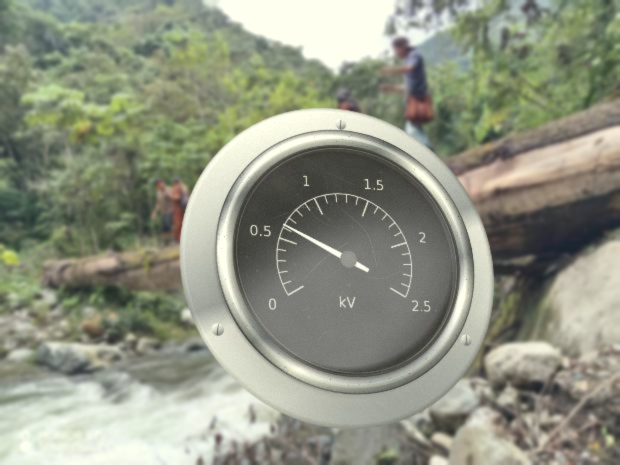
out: 0.6 kV
